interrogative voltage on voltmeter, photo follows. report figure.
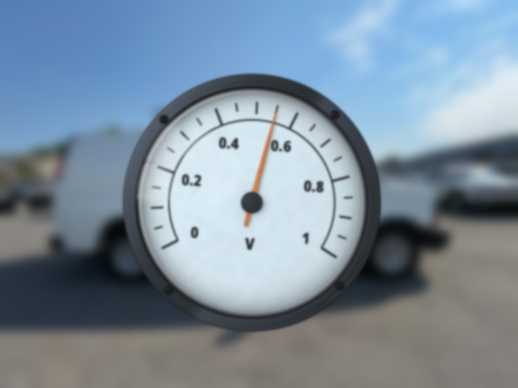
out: 0.55 V
